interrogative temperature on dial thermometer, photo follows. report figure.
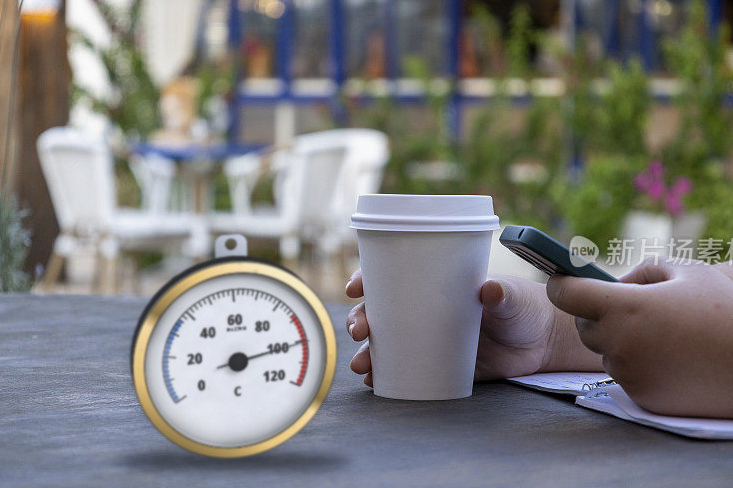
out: 100 °C
